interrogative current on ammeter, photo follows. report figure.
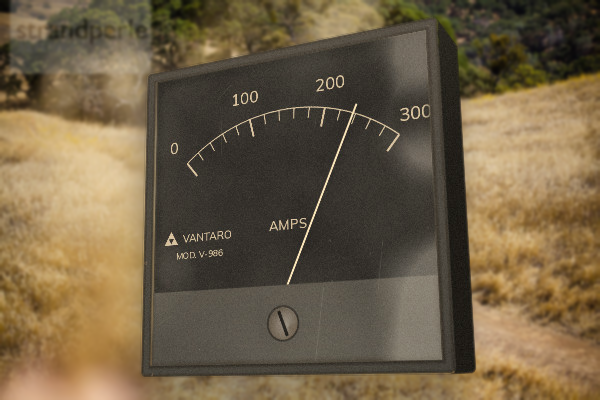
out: 240 A
